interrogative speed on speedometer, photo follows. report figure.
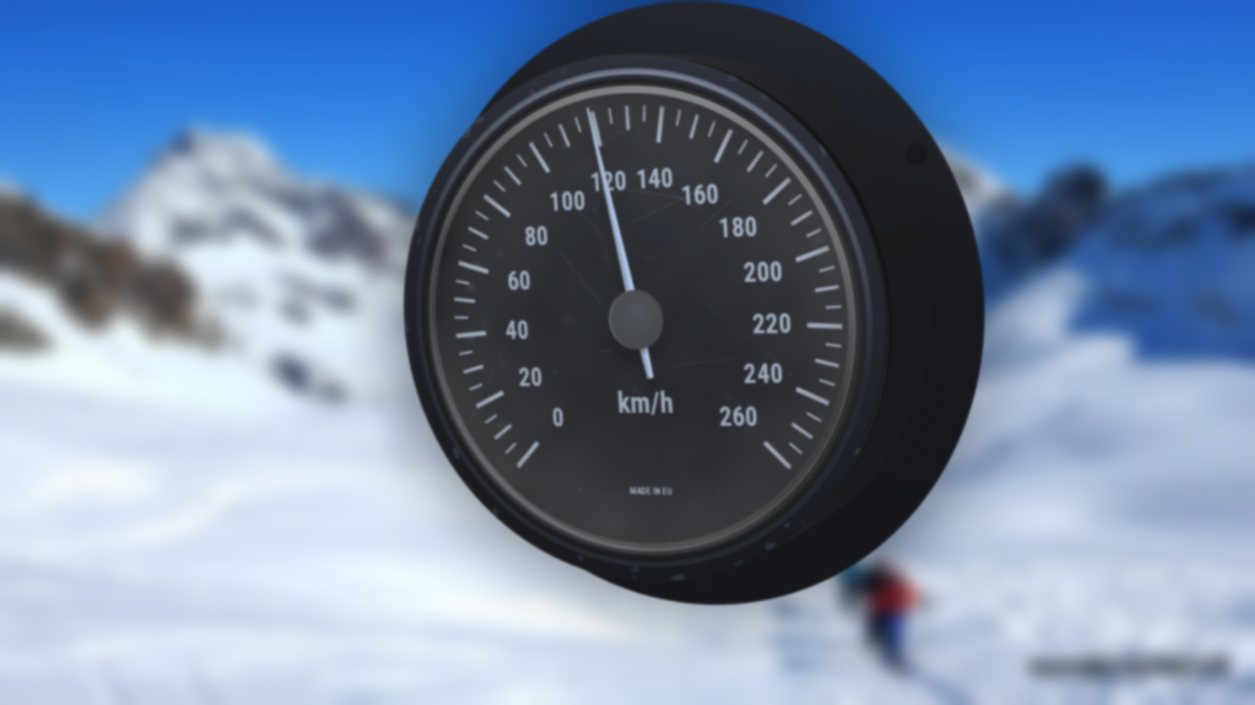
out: 120 km/h
